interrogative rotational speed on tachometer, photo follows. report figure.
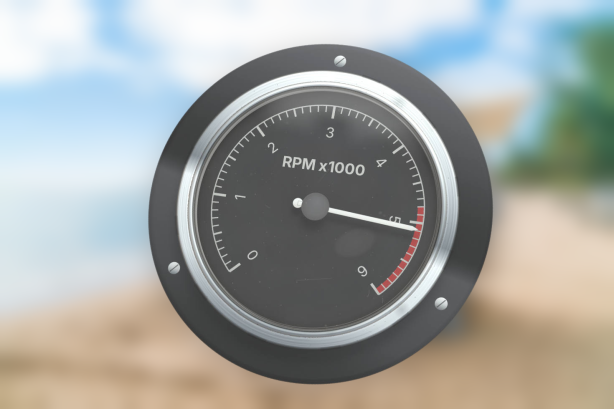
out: 5100 rpm
